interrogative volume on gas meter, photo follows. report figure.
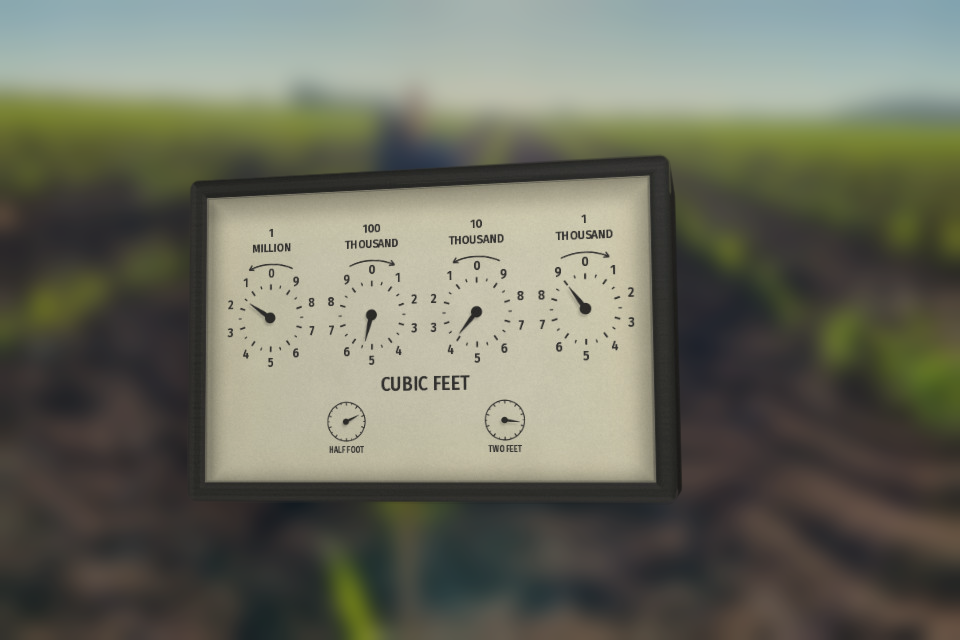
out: 153900 ft³
